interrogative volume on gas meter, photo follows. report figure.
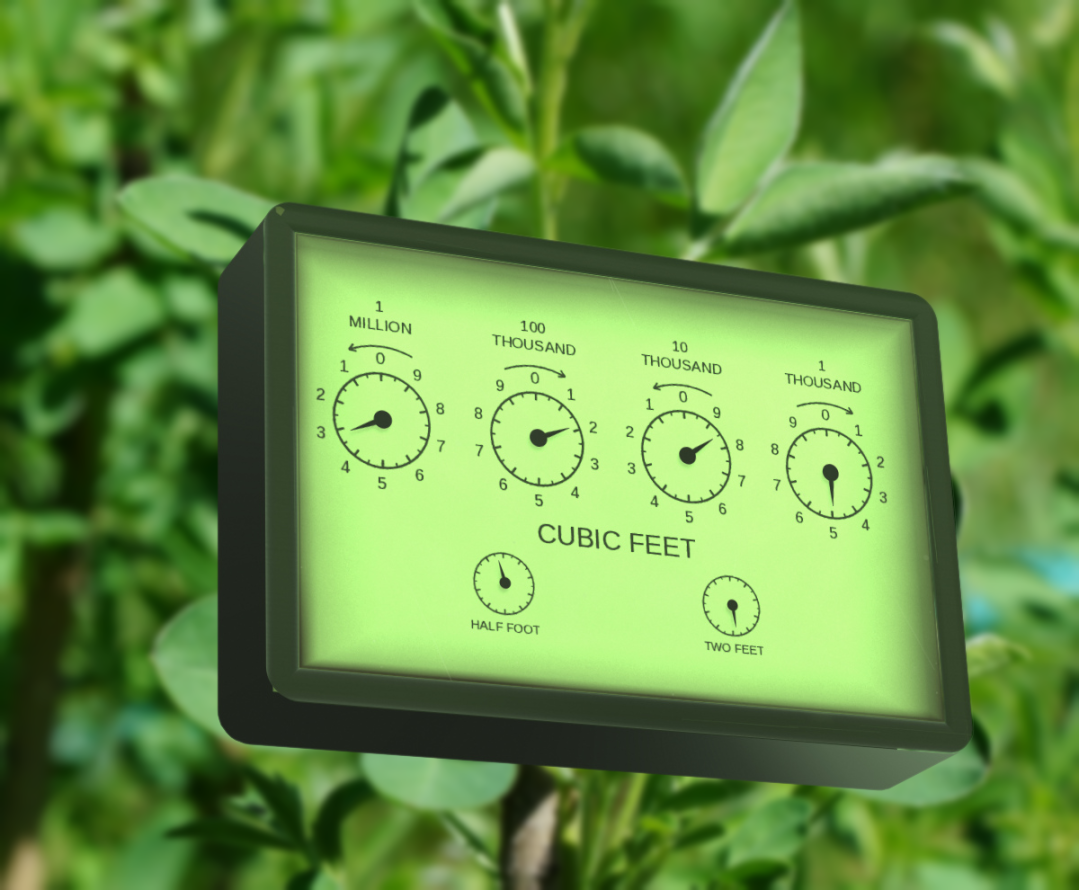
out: 318500 ft³
